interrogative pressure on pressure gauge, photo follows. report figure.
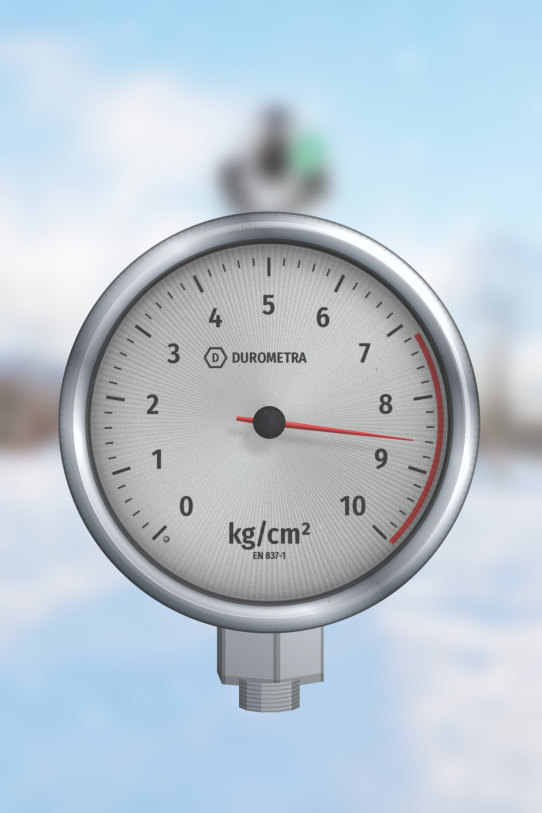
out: 8.6 kg/cm²
